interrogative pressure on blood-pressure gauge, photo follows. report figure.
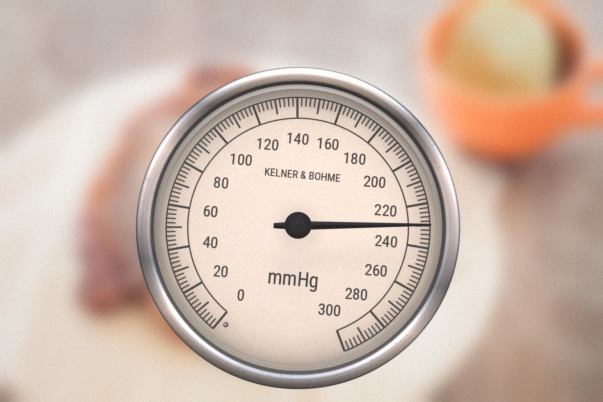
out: 230 mmHg
